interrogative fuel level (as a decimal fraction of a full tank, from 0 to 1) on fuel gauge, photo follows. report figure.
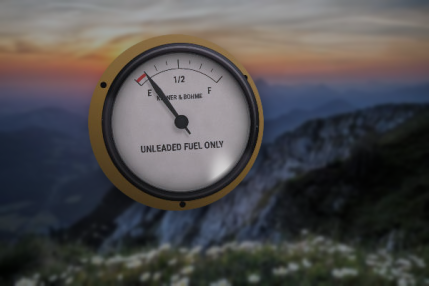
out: 0.125
